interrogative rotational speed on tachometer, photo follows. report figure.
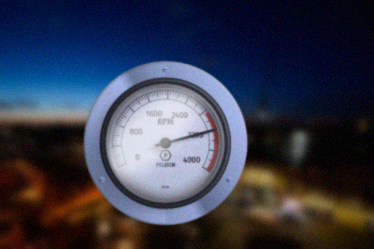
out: 3200 rpm
